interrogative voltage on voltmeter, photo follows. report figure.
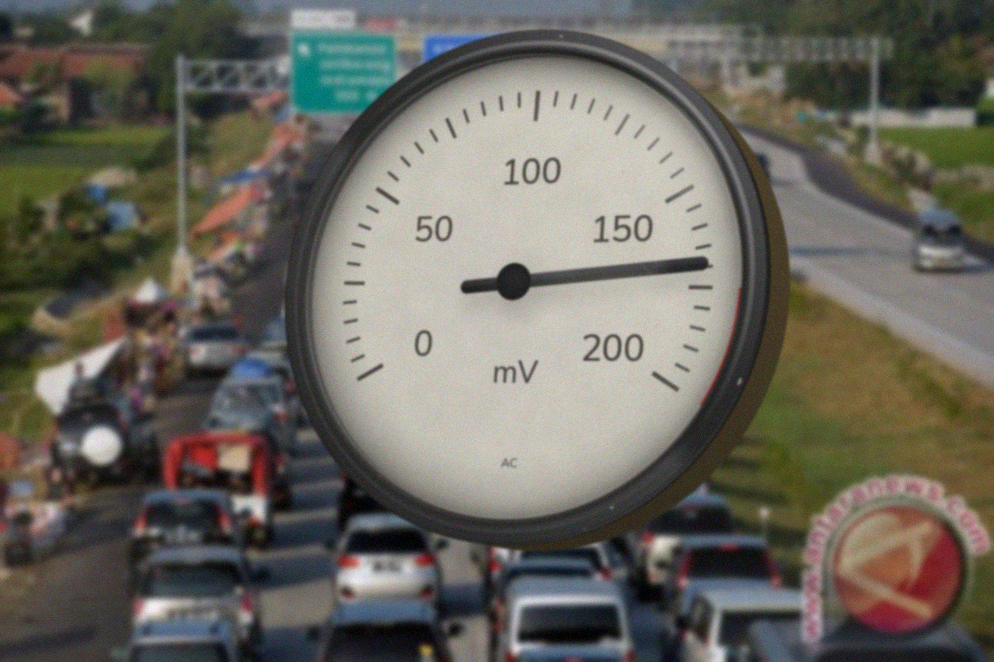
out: 170 mV
